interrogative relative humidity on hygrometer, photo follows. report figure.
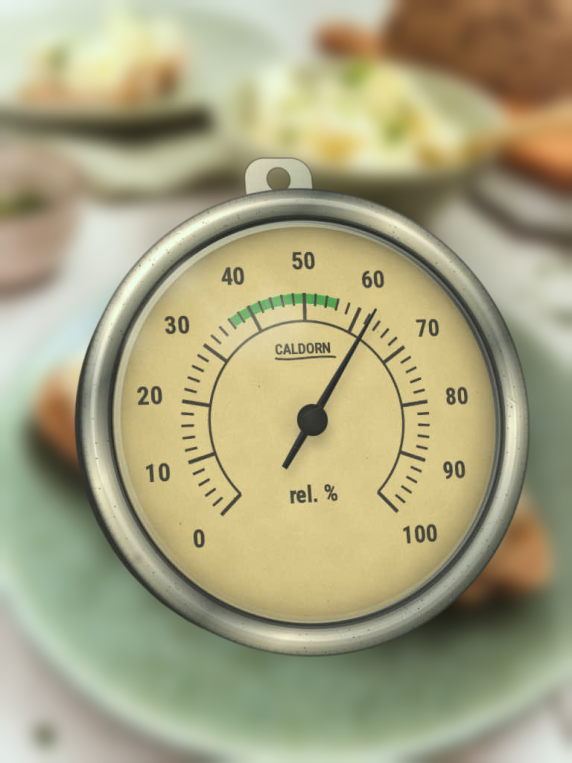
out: 62 %
